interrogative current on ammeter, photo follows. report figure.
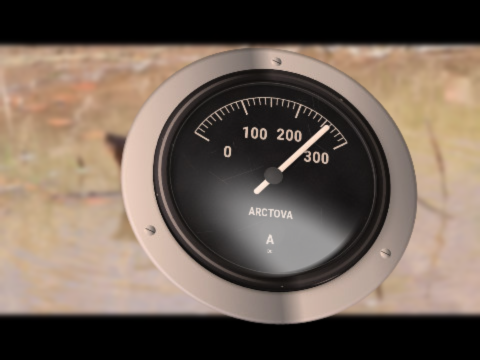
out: 260 A
